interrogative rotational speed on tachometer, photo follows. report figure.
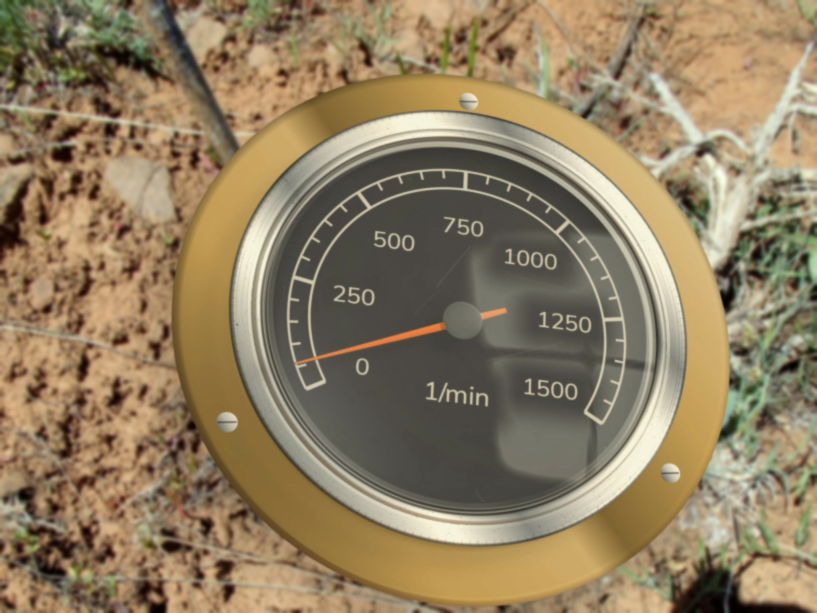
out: 50 rpm
